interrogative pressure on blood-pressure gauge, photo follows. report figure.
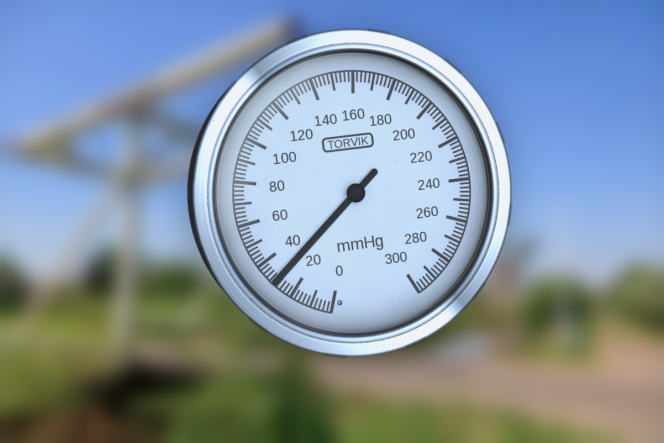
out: 30 mmHg
